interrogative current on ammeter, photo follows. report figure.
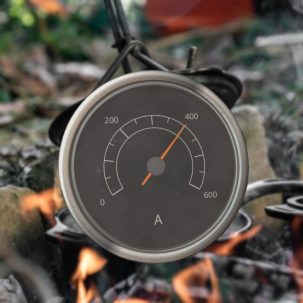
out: 400 A
